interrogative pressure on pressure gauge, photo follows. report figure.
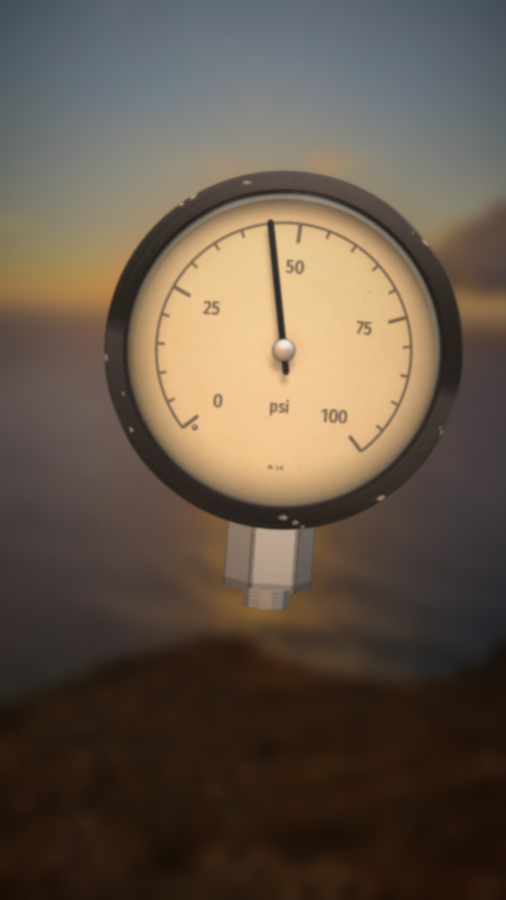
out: 45 psi
